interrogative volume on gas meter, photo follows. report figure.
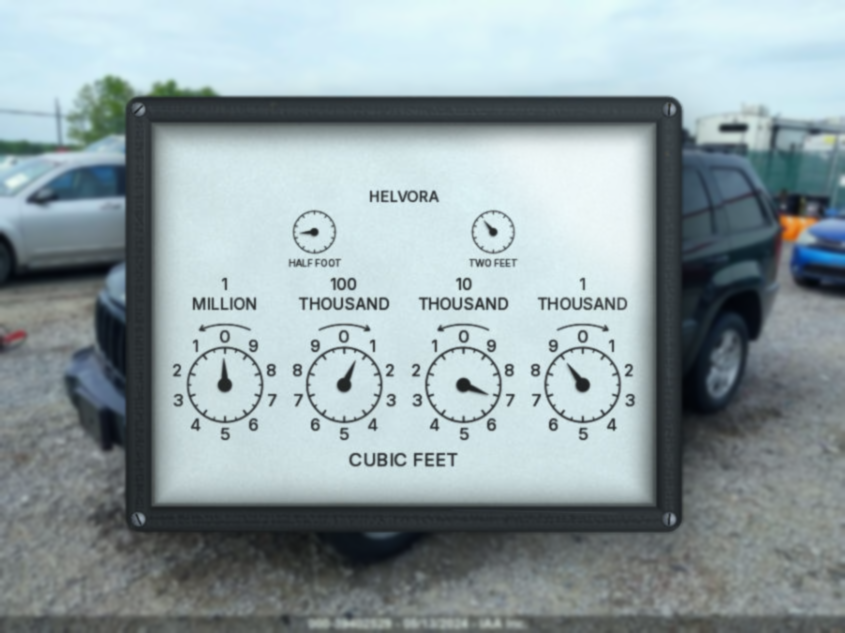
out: 6900 ft³
